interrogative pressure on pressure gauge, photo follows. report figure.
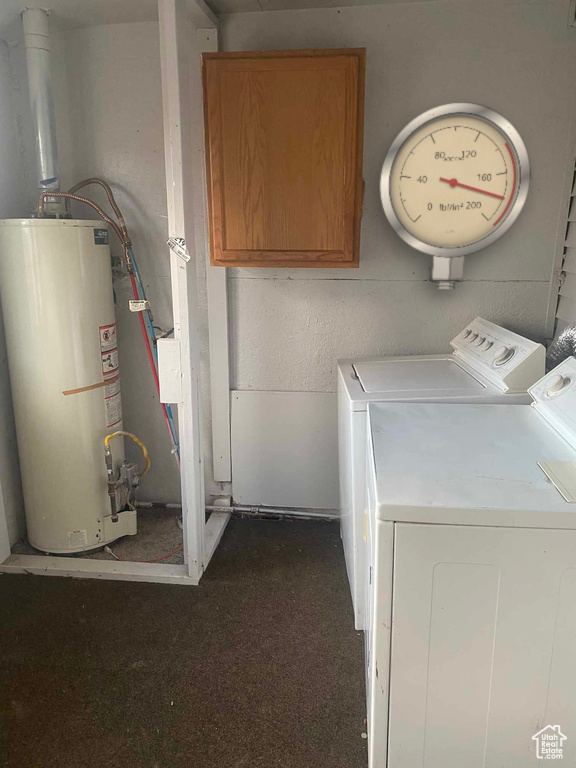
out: 180 psi
